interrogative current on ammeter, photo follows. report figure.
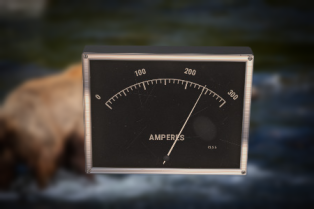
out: 240 A
